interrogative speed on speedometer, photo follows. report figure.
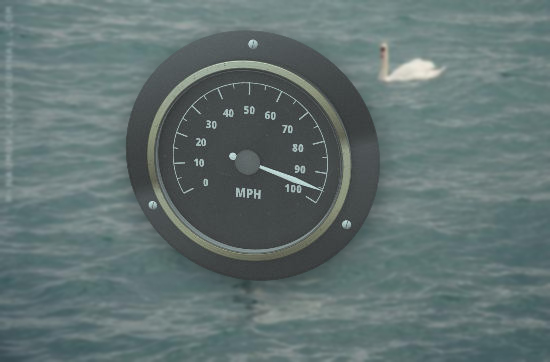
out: 95 mph
